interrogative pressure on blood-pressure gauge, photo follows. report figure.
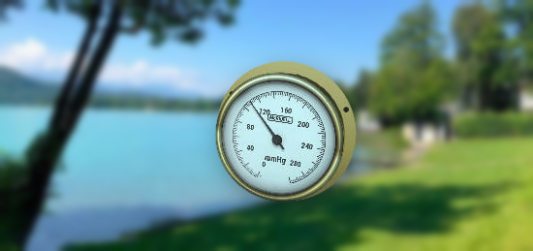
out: 110 mmHg
